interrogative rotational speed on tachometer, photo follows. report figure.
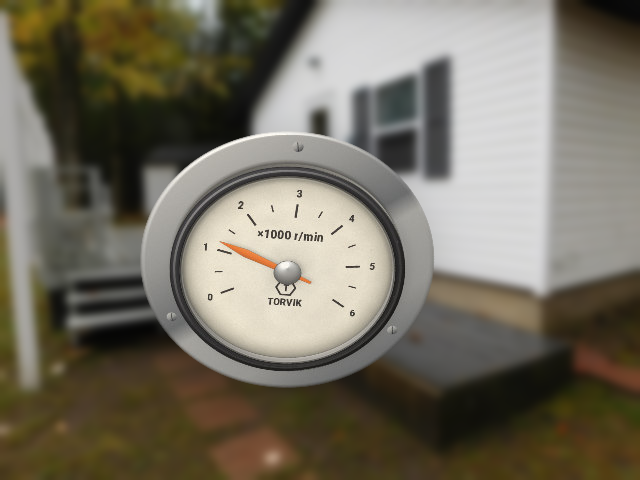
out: 1250 rpm
